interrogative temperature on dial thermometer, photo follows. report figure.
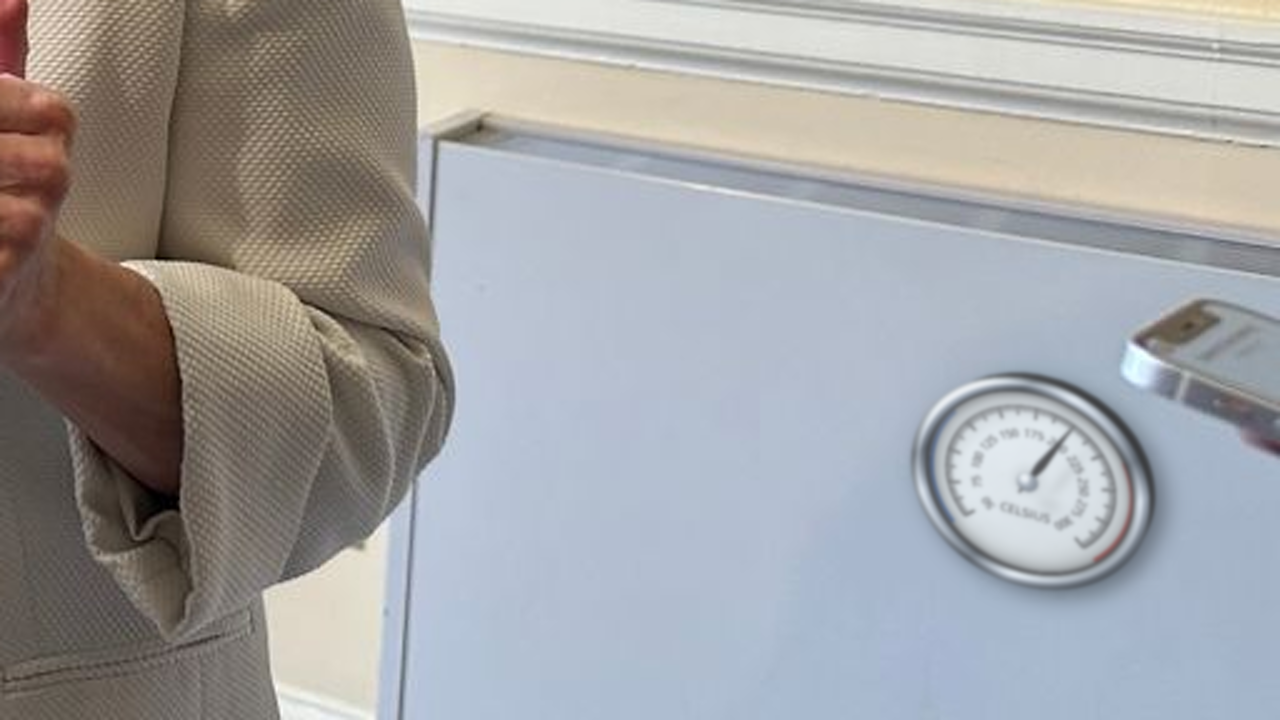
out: 200 °C
